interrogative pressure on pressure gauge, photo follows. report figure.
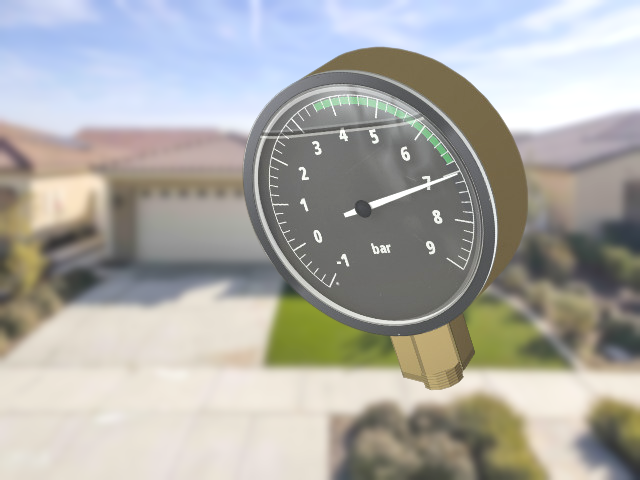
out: 7 bar
